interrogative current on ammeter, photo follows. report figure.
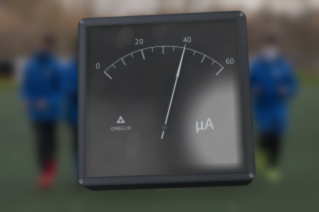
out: 40 µA
